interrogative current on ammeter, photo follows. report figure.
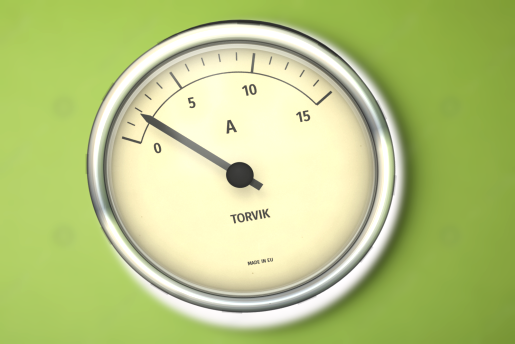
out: 2 A
